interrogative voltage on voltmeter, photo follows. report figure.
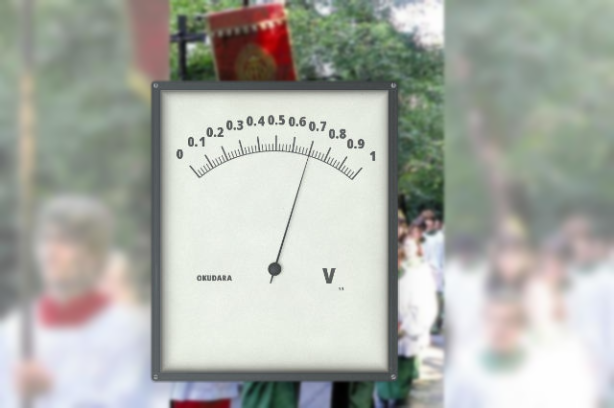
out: 0.7 V
